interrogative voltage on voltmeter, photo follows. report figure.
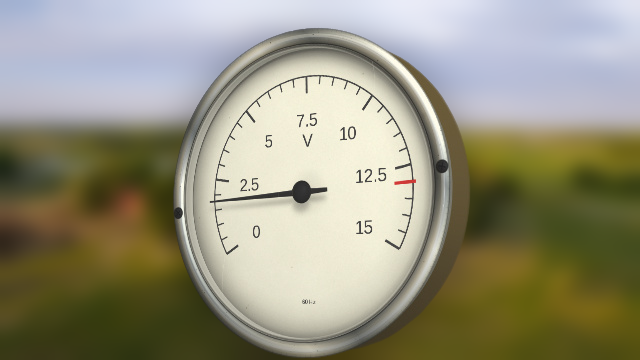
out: 1.75 V
